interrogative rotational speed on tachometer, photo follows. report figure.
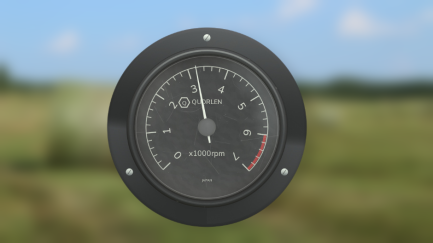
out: 3200 rpm
